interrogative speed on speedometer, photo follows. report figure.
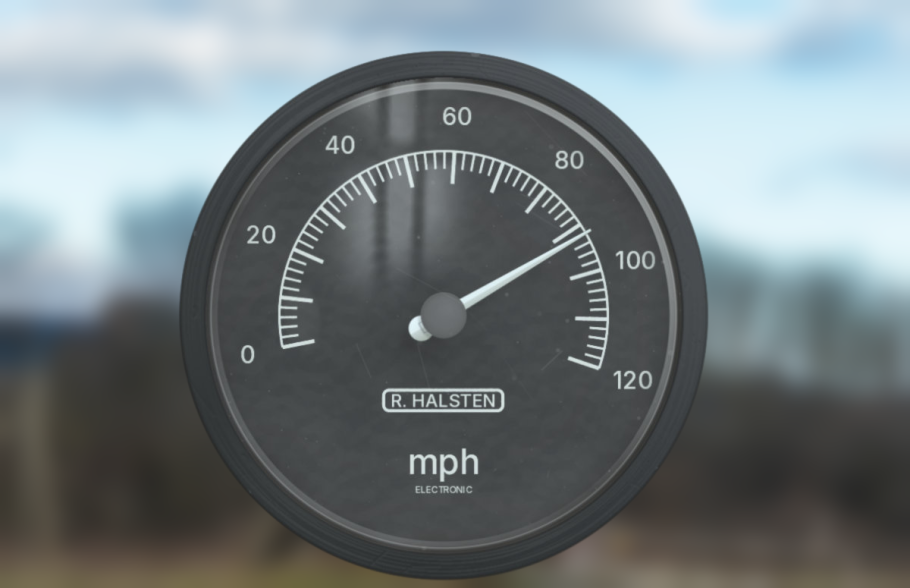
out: 92 mph
